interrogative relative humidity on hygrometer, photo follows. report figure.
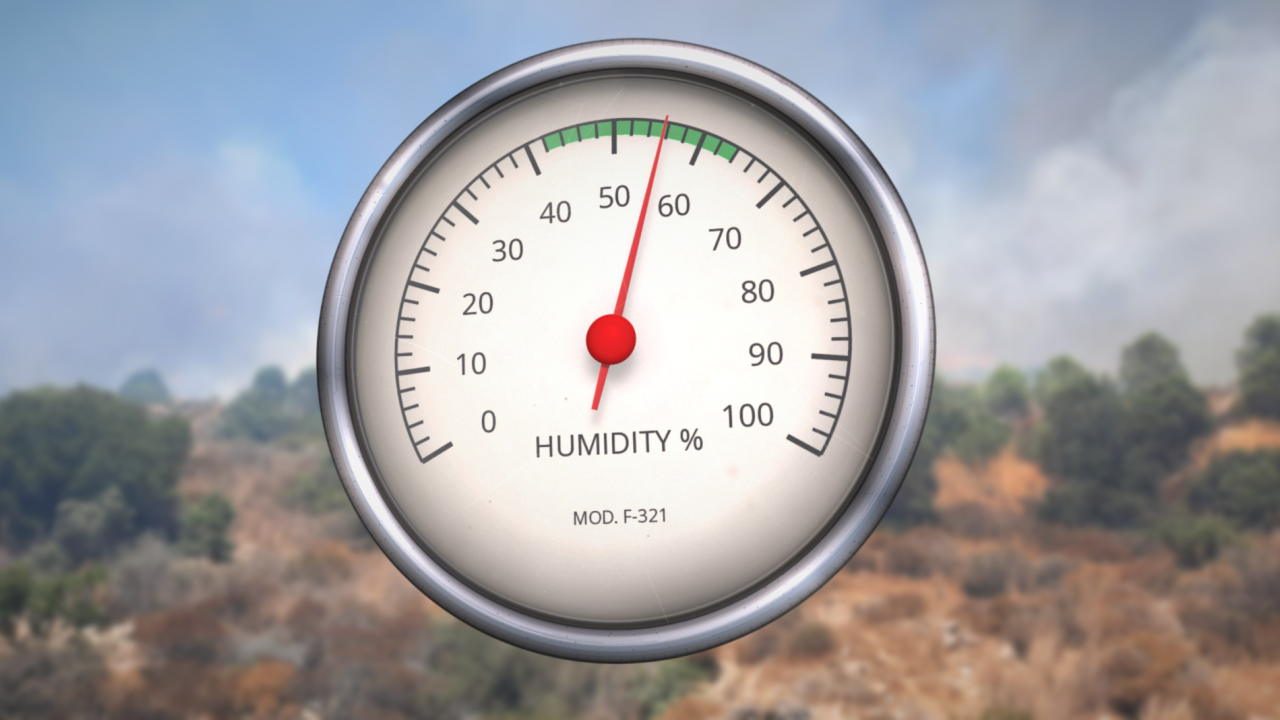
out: 56 %
